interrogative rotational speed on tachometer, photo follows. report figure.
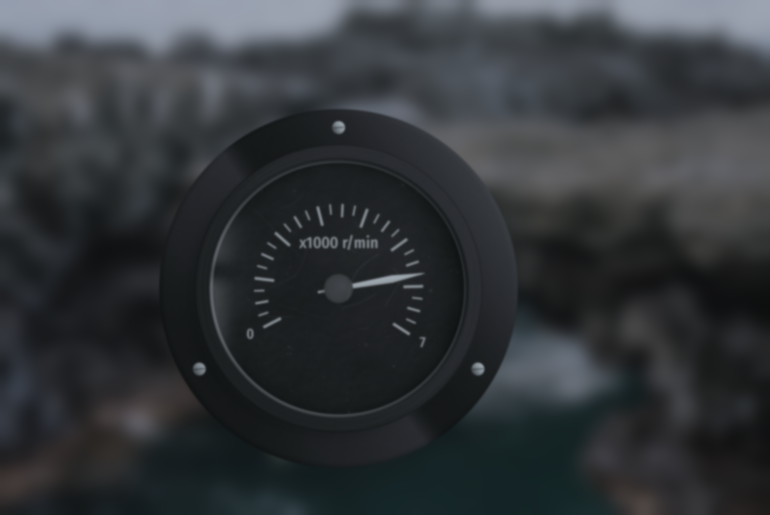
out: 5750 rpm
